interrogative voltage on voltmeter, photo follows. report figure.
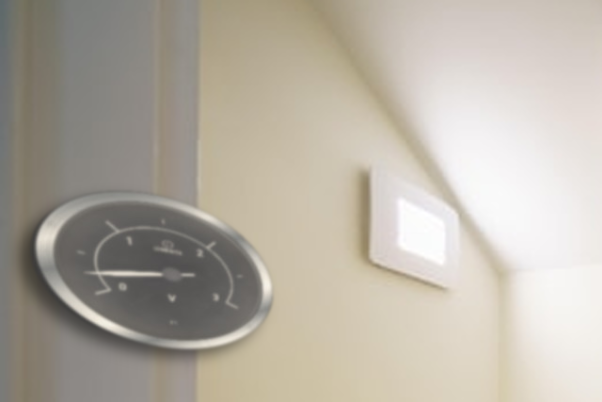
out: 0.25 V
